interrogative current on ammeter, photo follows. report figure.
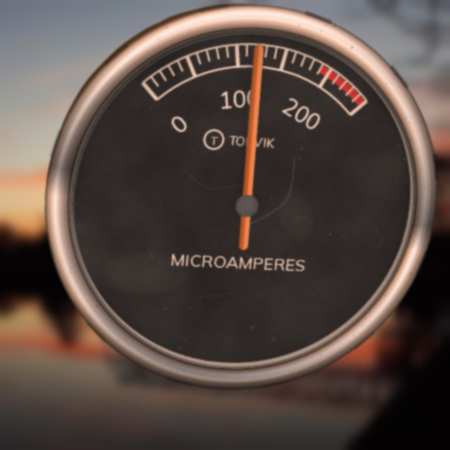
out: 120 µA
